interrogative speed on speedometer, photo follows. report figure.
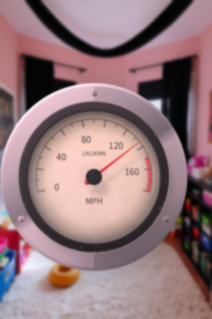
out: 135 mph
